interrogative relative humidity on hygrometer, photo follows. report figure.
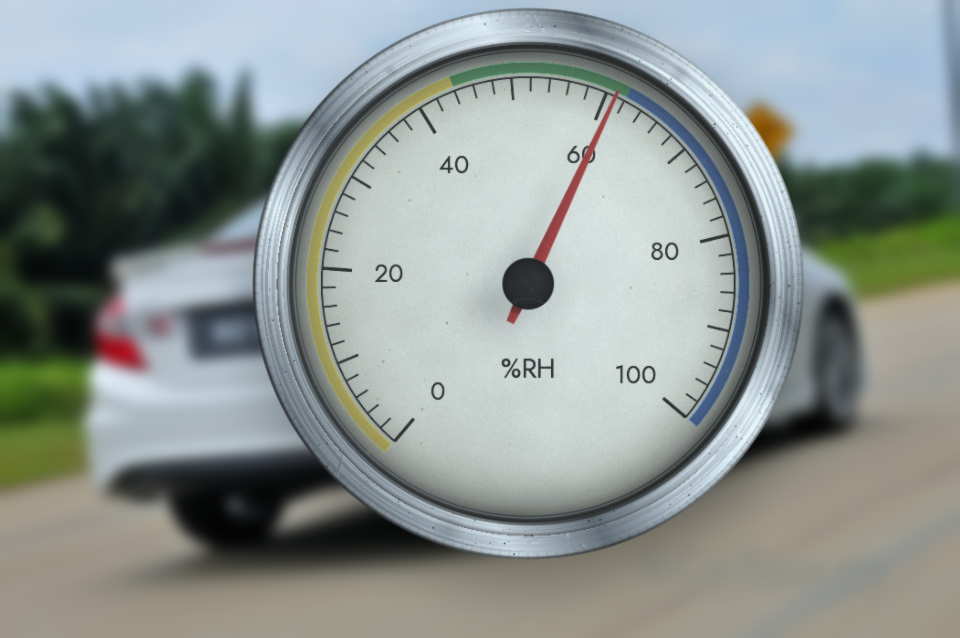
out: 61 %
